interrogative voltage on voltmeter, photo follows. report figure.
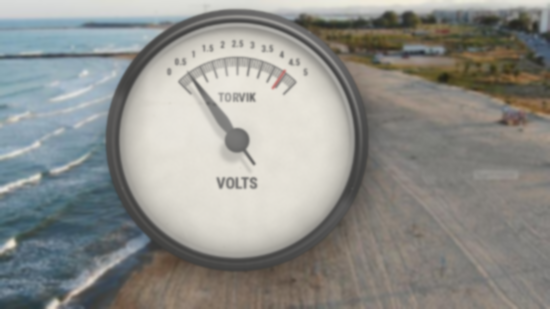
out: 0.5 V
